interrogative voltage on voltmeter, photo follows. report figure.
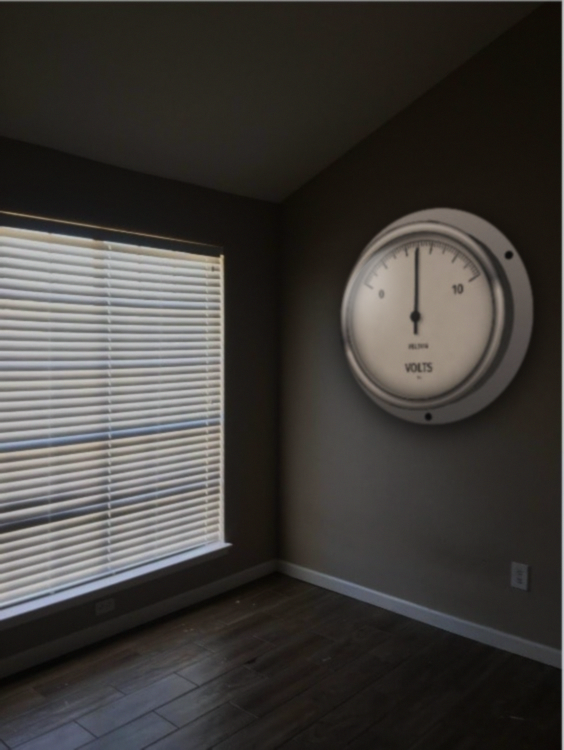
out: 5 V
